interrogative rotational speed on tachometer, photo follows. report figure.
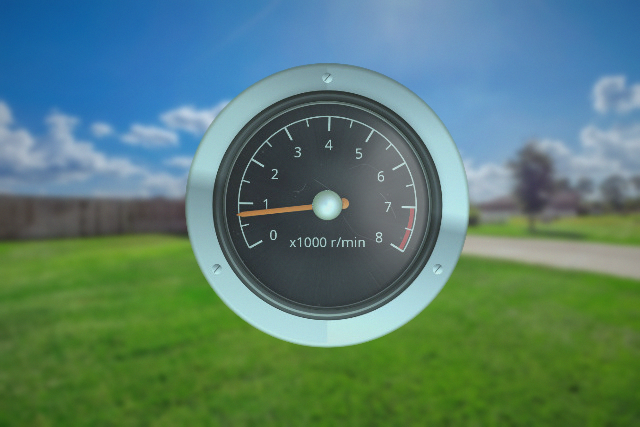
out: 750 rpm
